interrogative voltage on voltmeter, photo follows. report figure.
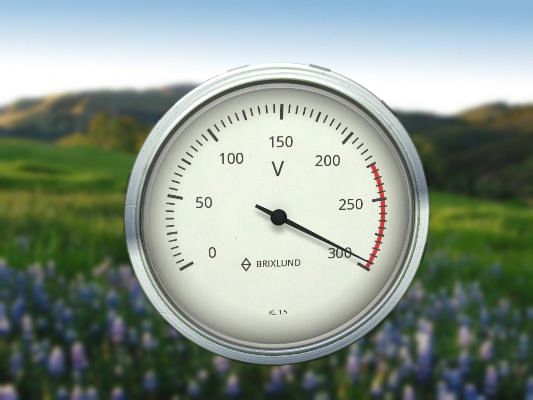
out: 295 V
